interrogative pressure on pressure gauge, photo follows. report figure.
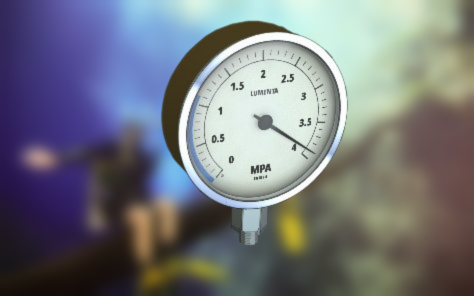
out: 3.9 MPa
